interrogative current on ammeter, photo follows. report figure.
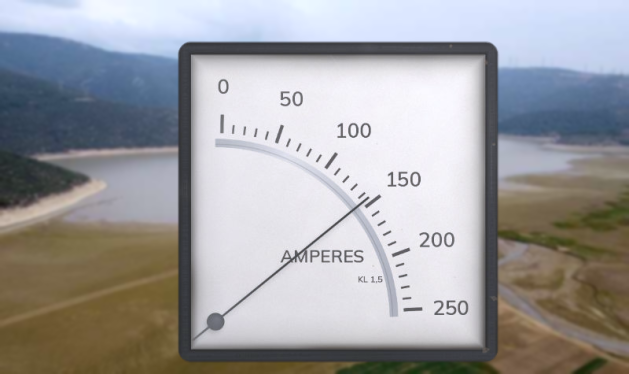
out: 145 A
